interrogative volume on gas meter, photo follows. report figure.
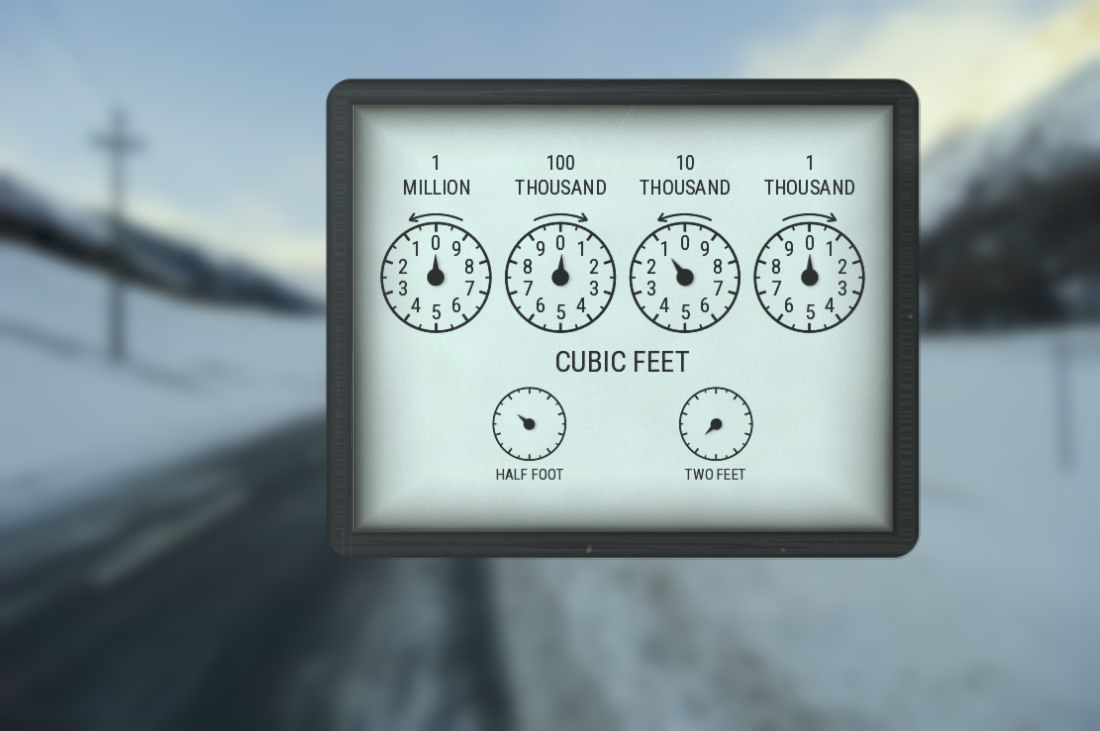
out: 1000 ft³
